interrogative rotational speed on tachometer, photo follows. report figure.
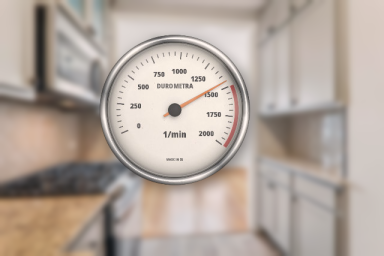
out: 1450 rpm
